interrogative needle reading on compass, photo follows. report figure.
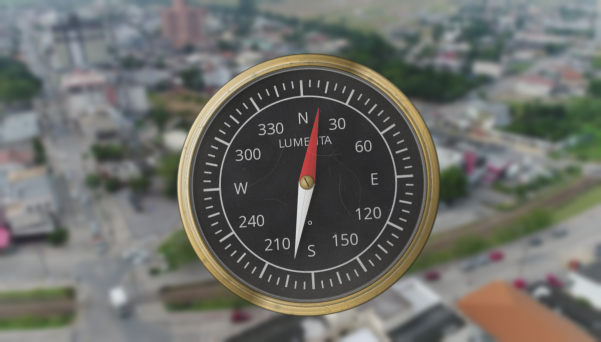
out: 12.5 °
